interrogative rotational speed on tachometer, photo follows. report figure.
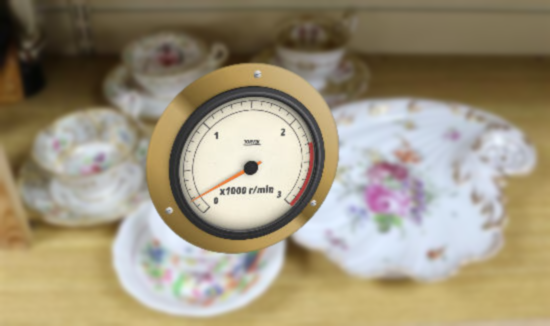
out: 200 rpm
